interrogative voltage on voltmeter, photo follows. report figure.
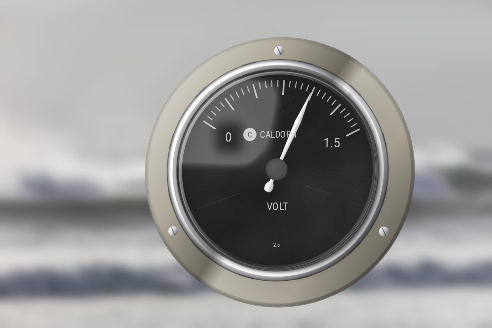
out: 1 V
